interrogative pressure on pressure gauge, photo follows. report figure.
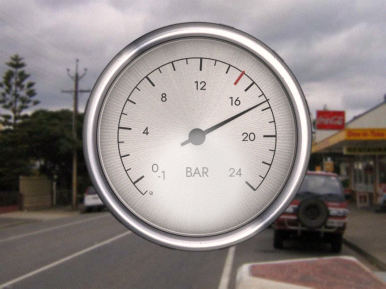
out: 17.5 bar
